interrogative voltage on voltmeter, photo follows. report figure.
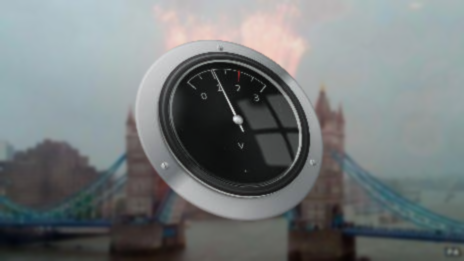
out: 1 V
